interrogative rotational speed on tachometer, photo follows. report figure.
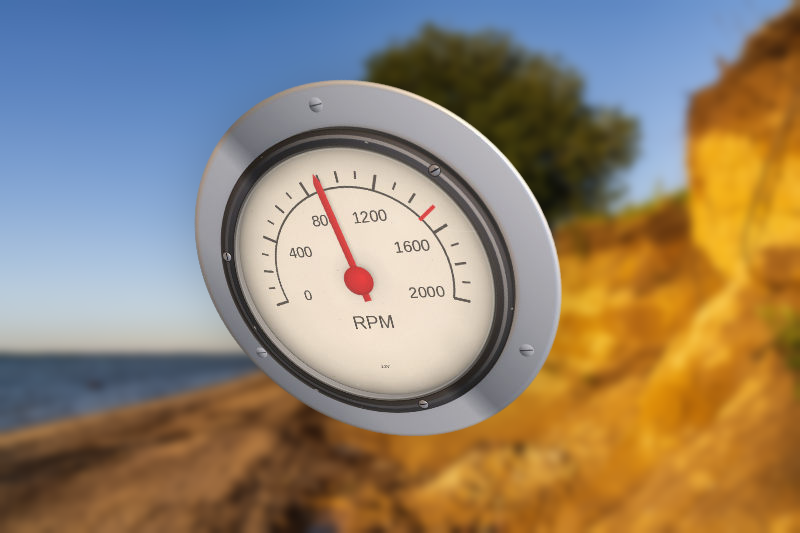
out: 900 rpm
